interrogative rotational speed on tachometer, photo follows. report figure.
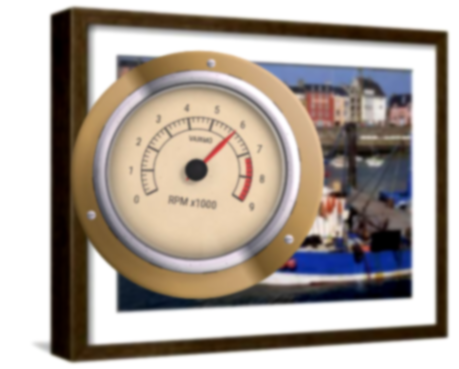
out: 6000 rpm
